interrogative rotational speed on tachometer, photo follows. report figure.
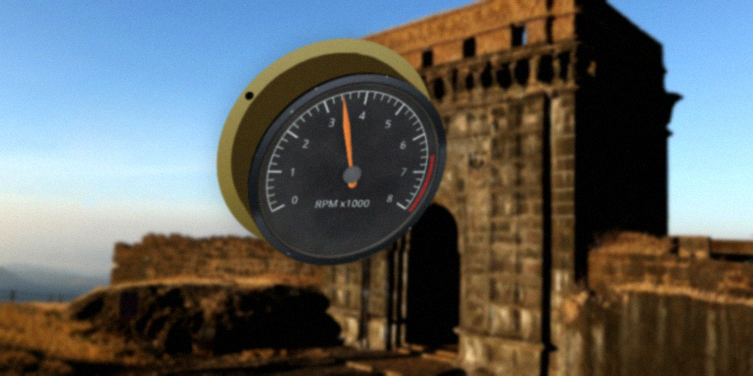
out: 3400 rpm
